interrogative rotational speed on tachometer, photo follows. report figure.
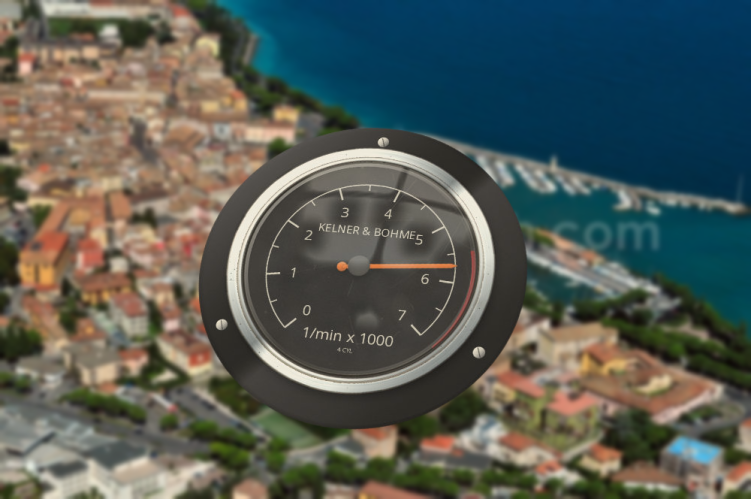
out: 5750 rpm
